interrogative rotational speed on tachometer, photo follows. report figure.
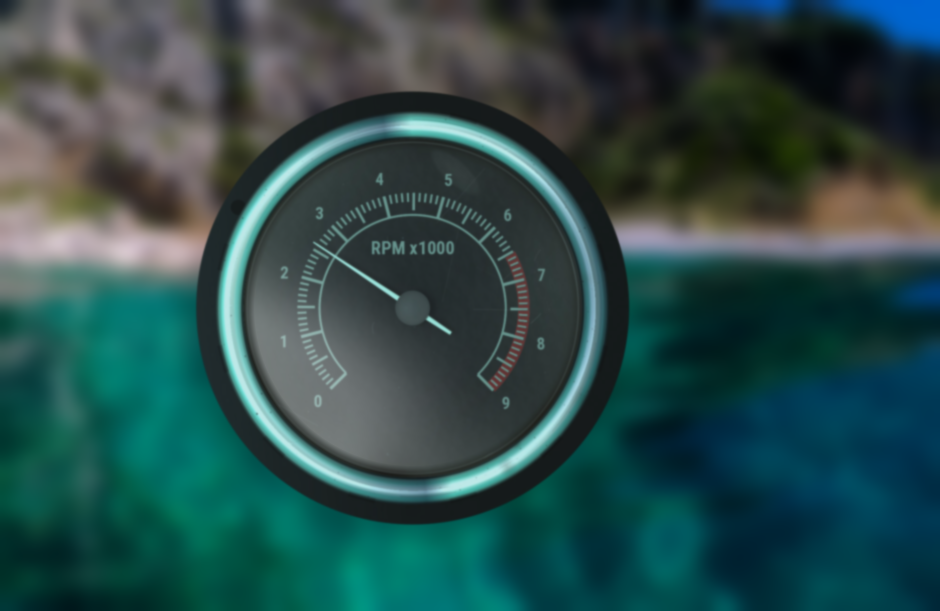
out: 2600 rpm
